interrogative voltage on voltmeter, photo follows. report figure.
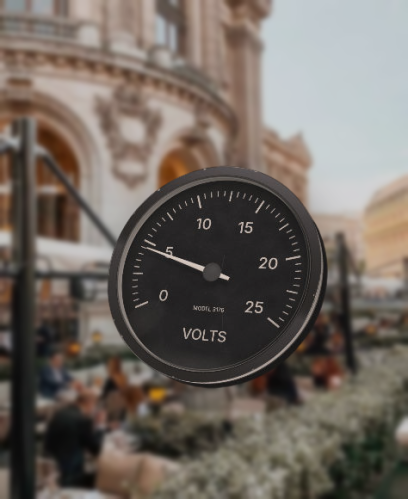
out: 4.5 V
